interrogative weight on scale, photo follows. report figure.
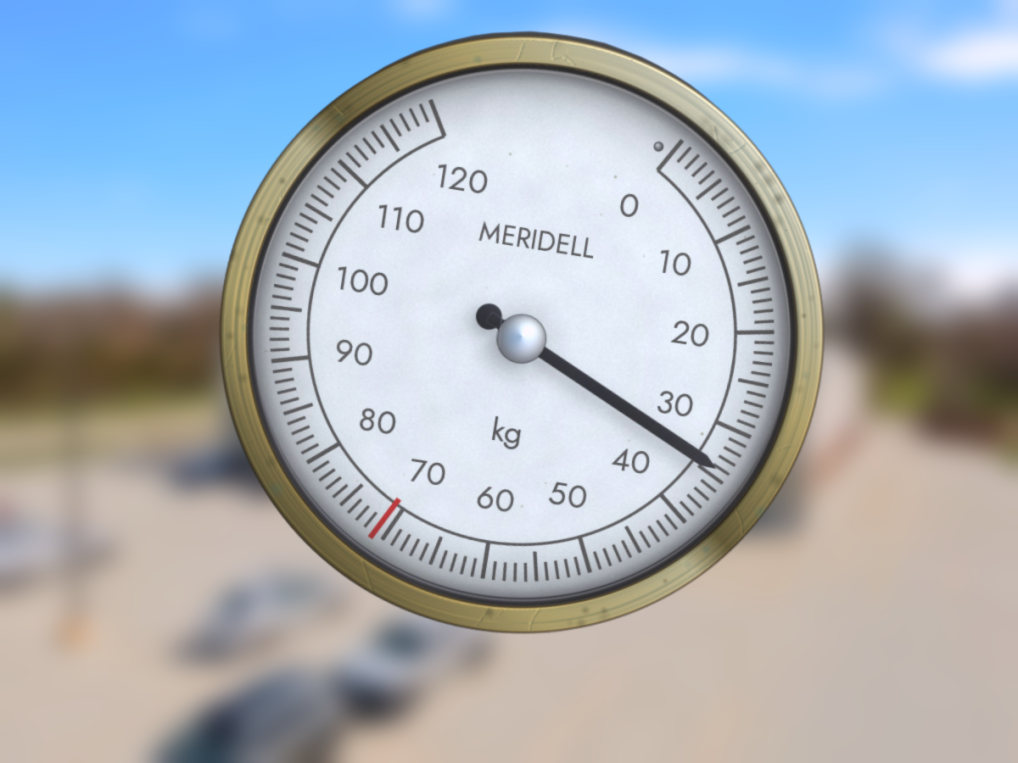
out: 34 kg
